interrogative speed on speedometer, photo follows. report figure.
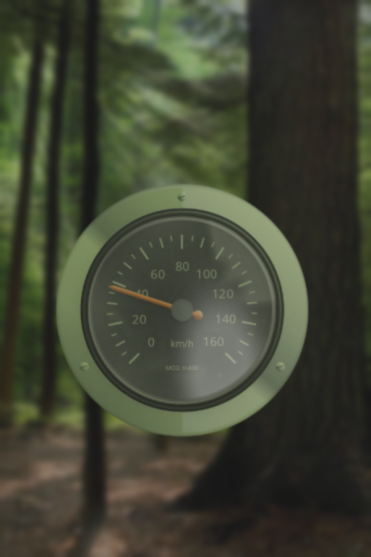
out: 37.5 km/h
